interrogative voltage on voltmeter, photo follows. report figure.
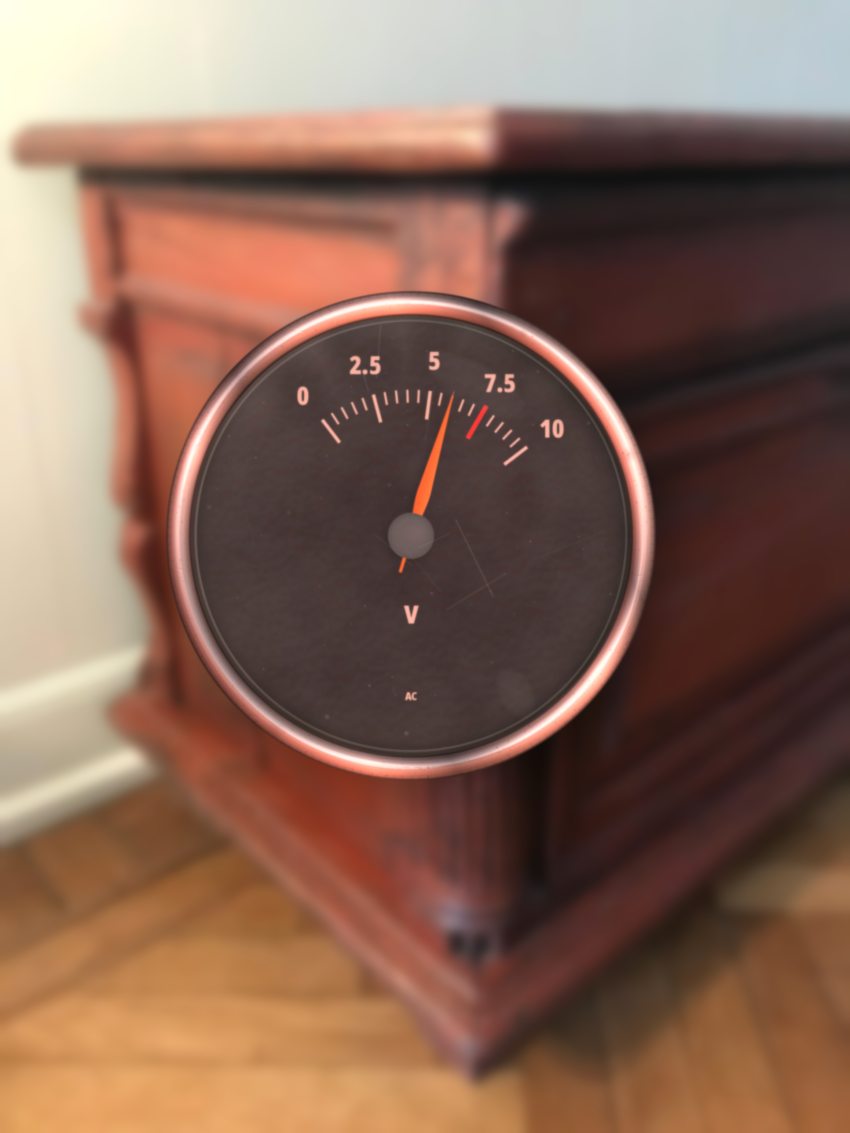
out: 6 V
